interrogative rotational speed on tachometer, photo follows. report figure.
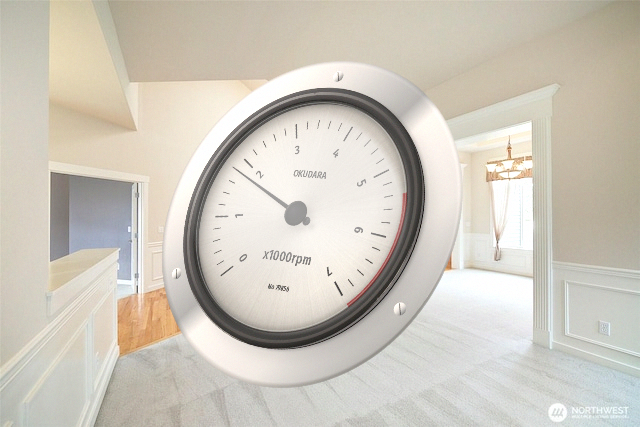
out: 1800 rpm
